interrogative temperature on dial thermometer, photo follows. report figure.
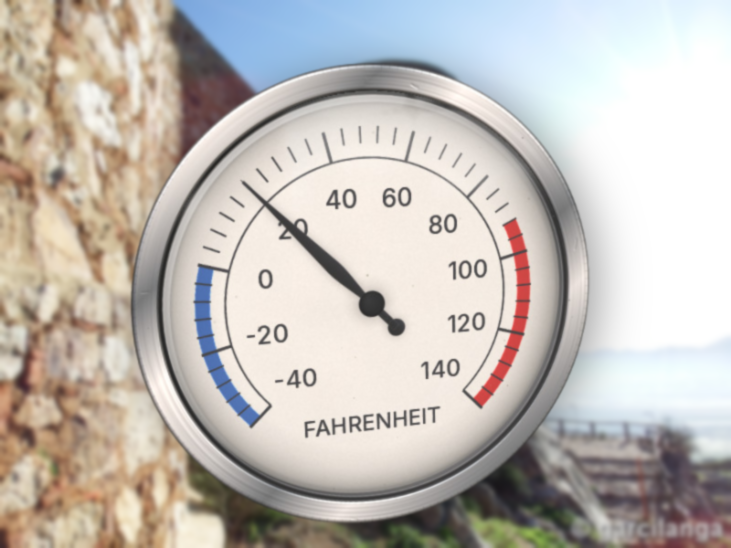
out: 20 °F
